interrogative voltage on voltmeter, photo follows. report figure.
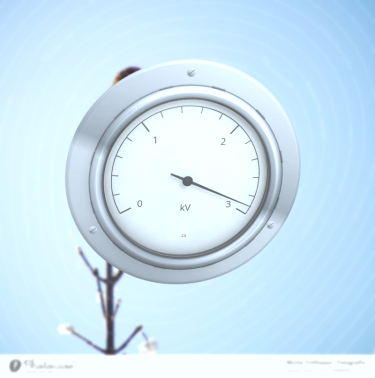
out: 2.9 kV
